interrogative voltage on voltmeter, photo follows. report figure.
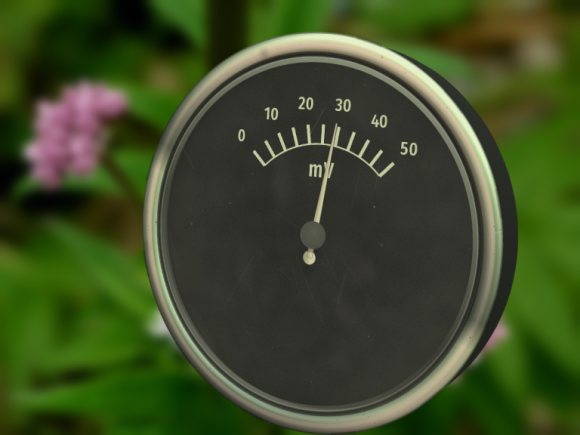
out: 30 mV
